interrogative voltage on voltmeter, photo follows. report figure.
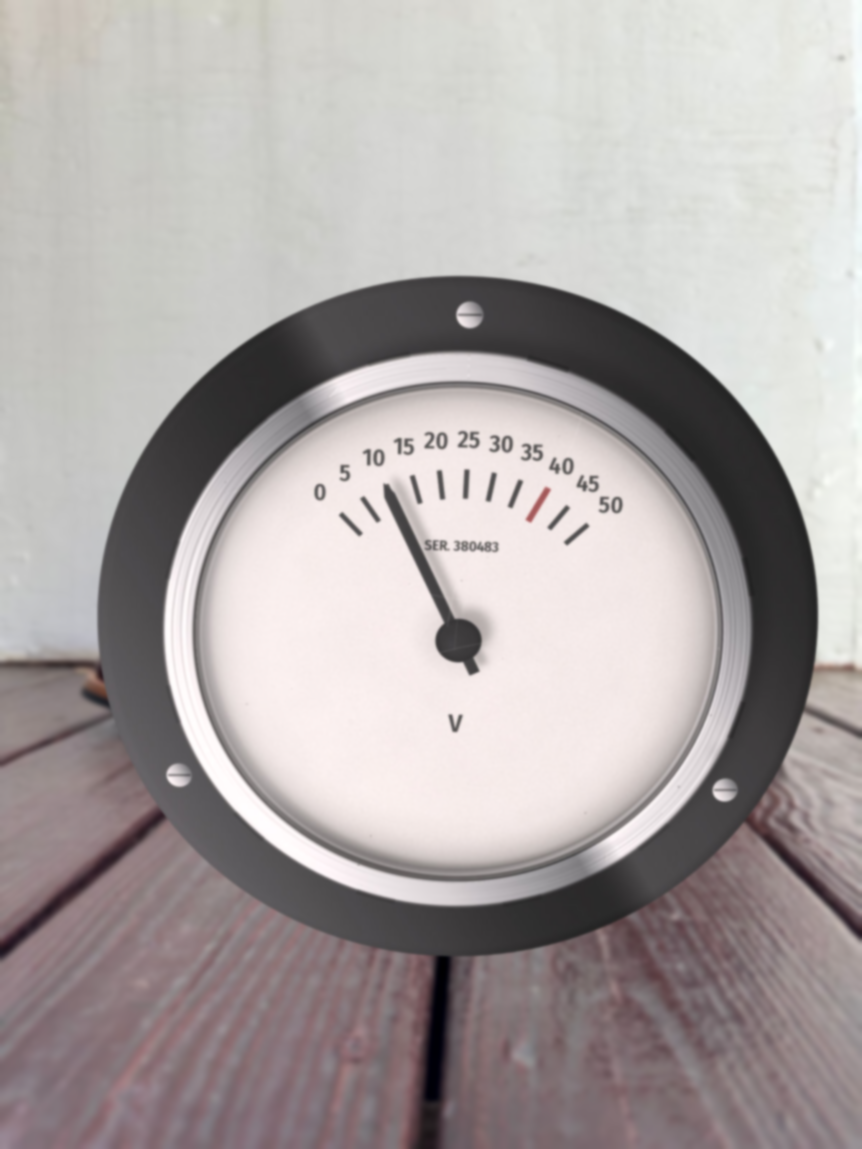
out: 10 V
